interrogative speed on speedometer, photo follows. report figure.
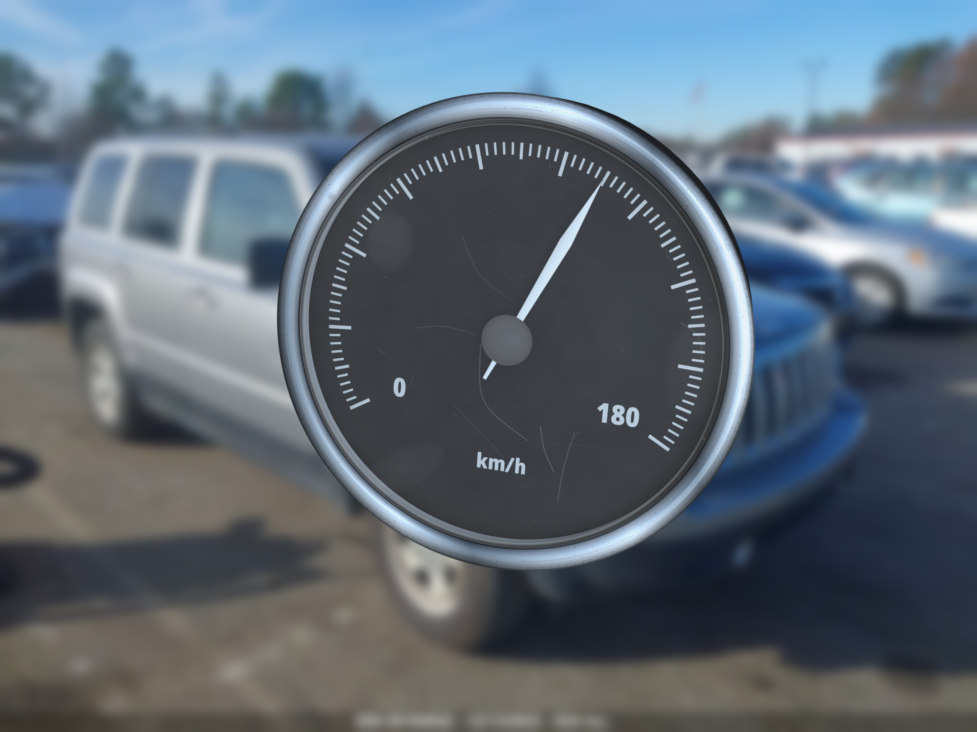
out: 110 km/h
